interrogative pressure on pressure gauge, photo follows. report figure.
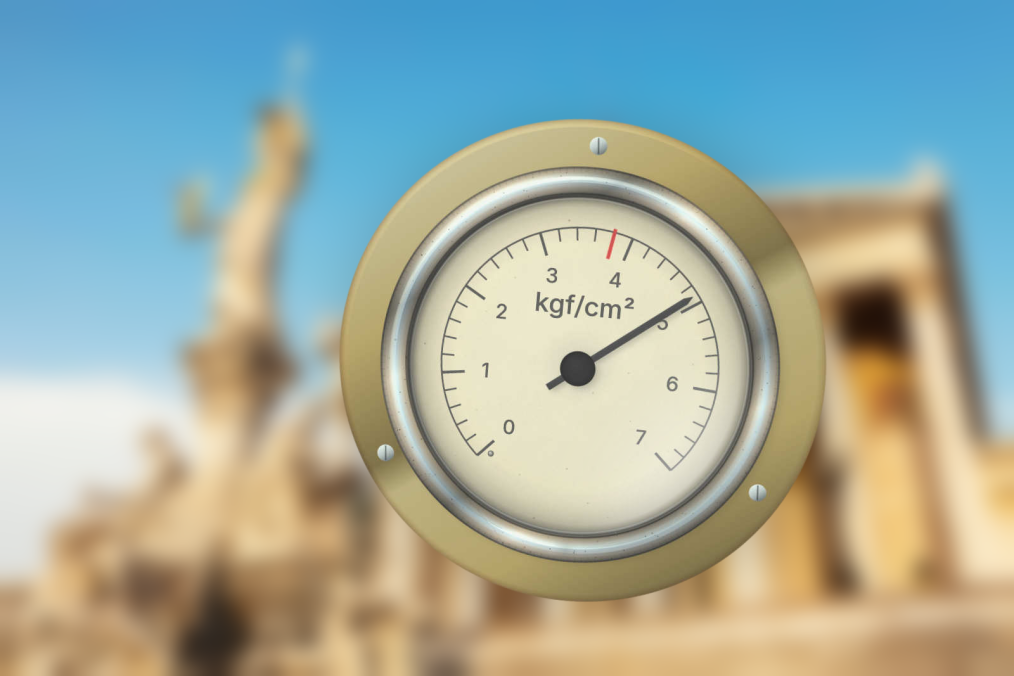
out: 4.9 kg/cm²
